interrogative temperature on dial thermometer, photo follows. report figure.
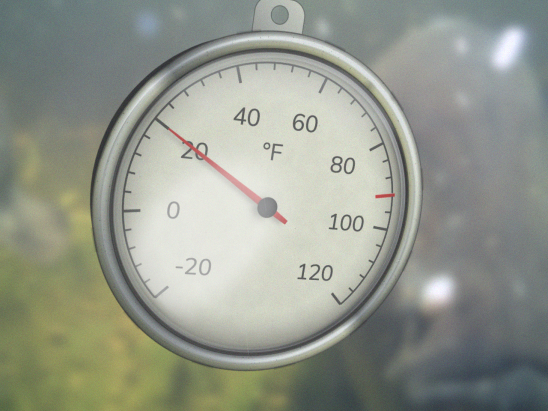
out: 20 °F
